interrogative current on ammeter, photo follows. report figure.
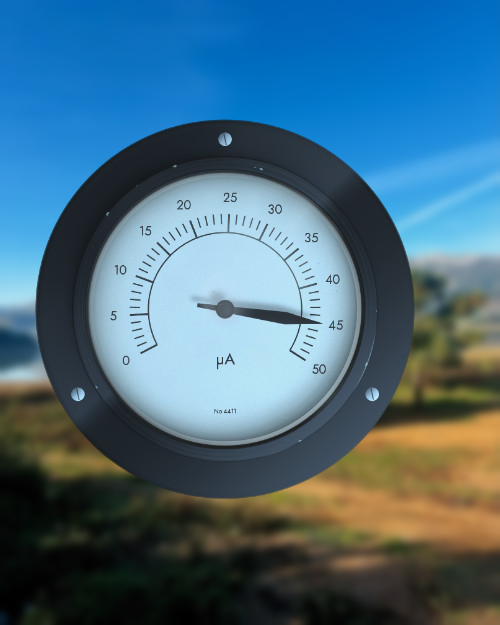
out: 45 µA
